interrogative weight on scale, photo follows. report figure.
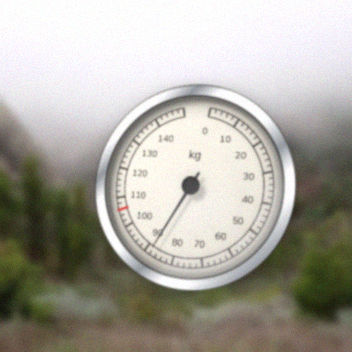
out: 88 kg
